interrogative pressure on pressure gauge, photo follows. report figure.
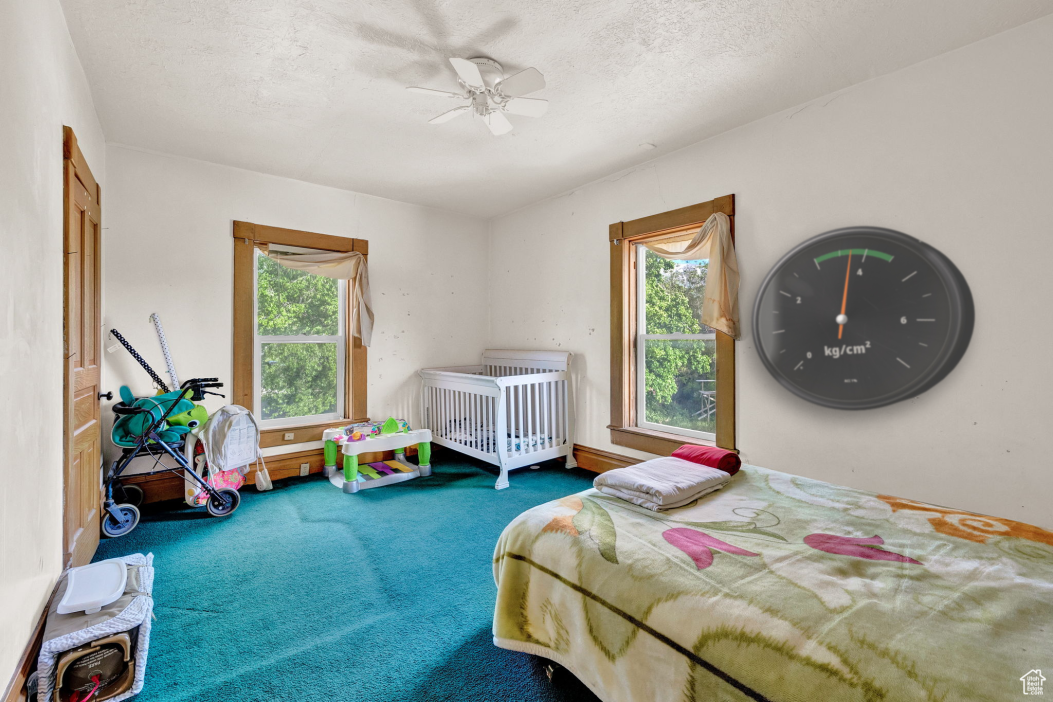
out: 3.75 kg/cm²
